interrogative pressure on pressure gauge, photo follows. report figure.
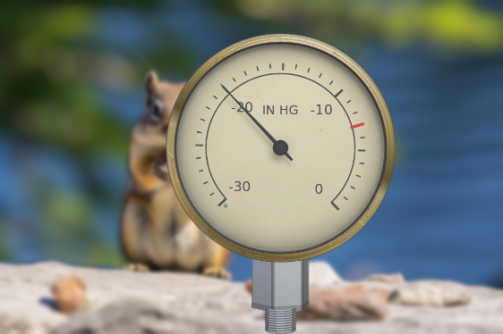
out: -20 inHg
